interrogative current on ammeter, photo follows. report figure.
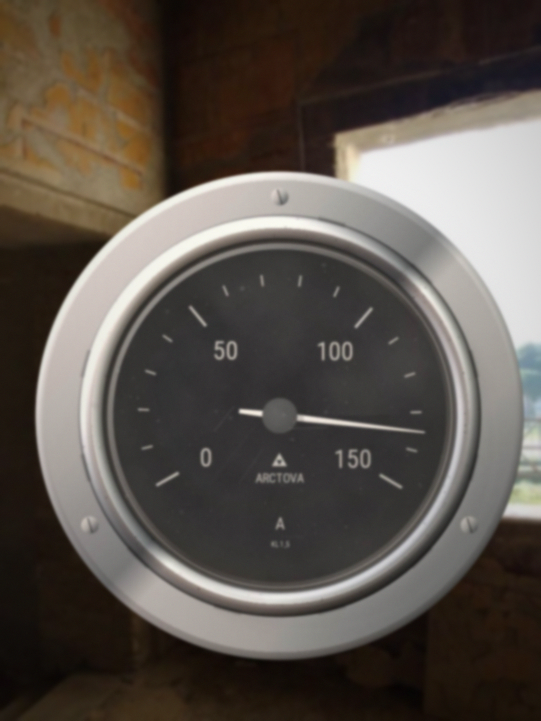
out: 135 A
